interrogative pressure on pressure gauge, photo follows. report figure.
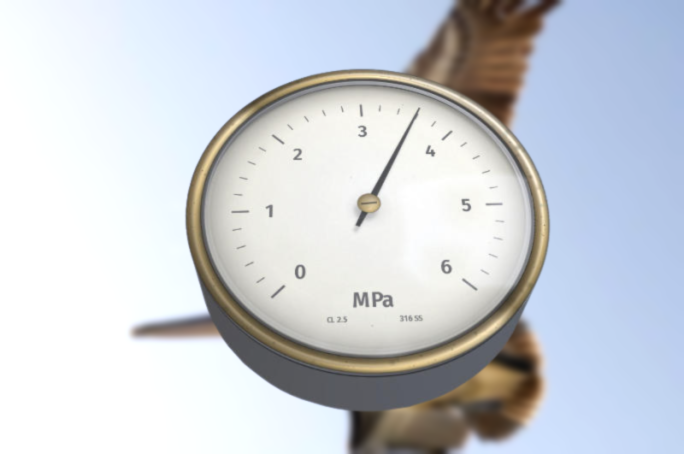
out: 3.6 MPa
